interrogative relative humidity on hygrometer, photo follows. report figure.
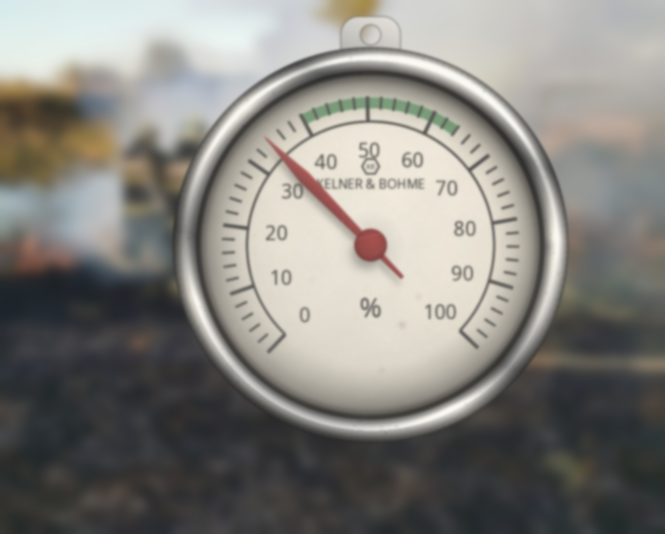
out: 34 %
